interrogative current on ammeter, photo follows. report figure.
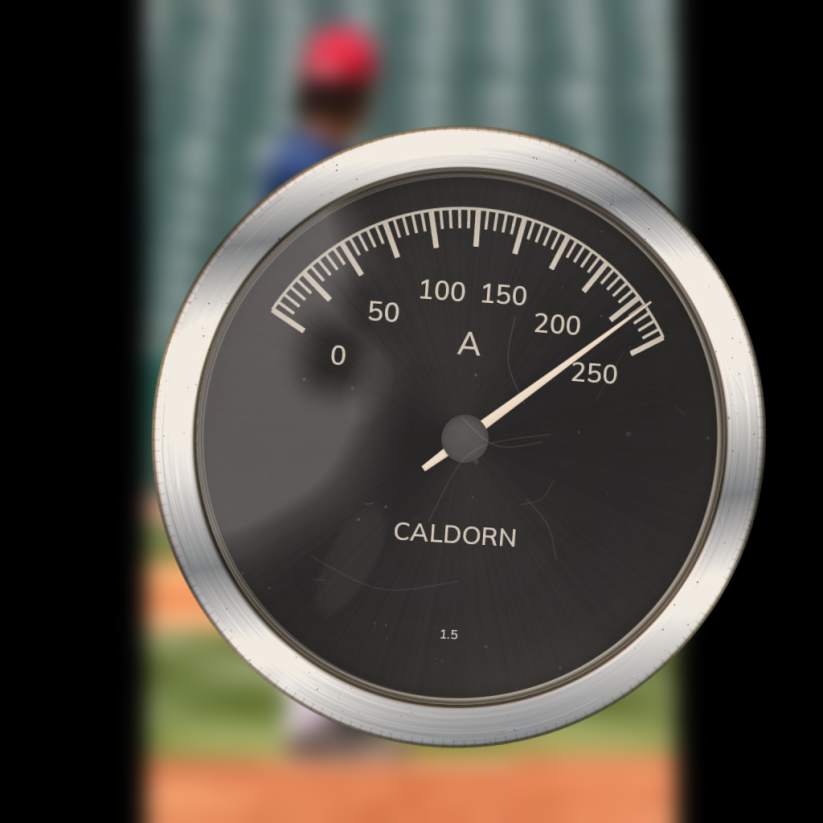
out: 230 A
